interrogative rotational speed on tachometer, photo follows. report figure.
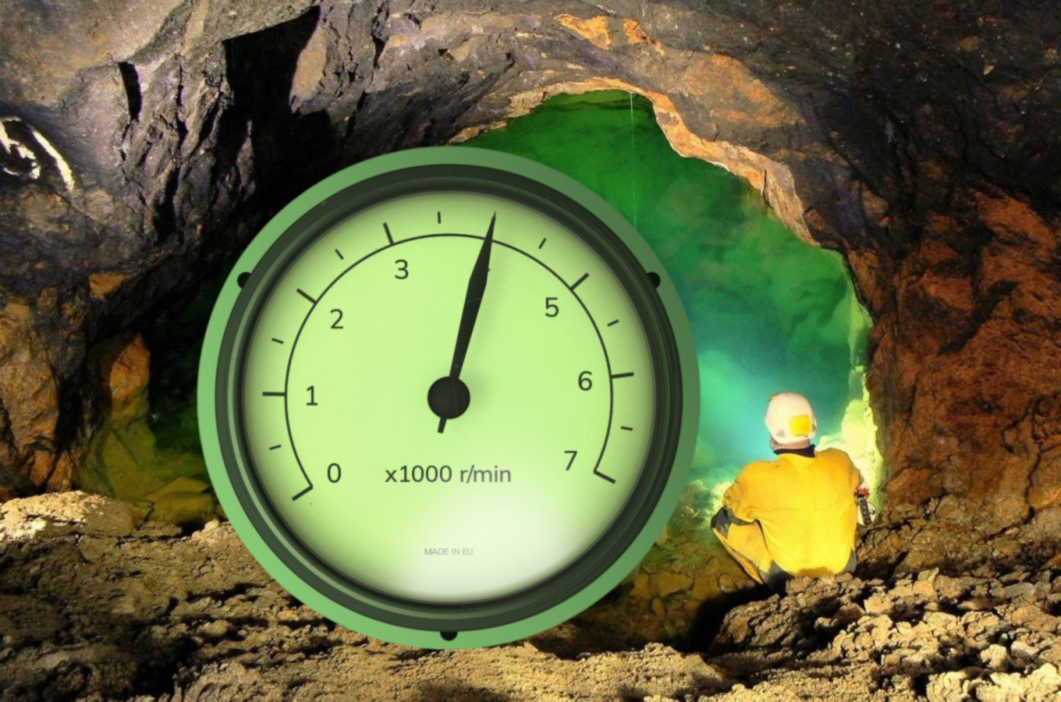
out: 4000 rpm
